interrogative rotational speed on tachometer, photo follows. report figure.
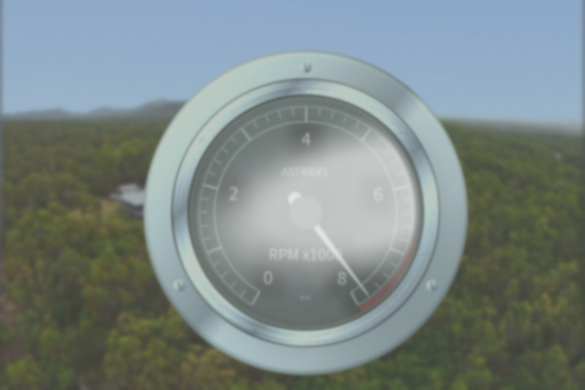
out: 7800 rpm
